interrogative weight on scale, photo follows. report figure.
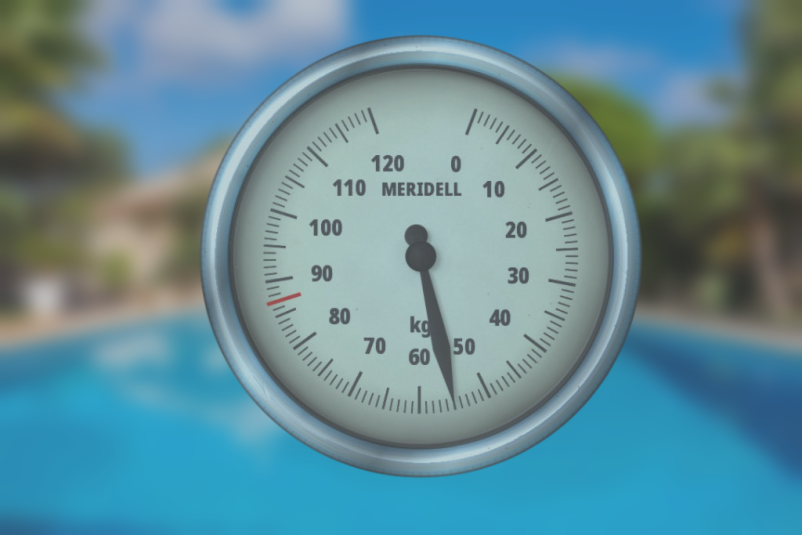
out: 55 kg
